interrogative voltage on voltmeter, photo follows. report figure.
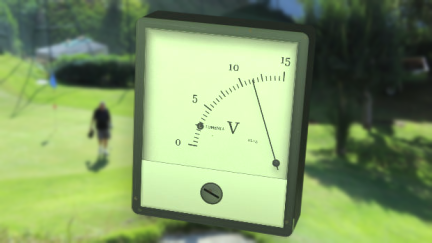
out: 11.5 V
